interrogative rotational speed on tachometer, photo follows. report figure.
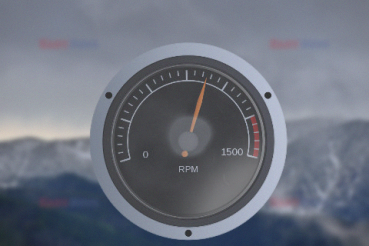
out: 875 rpm
